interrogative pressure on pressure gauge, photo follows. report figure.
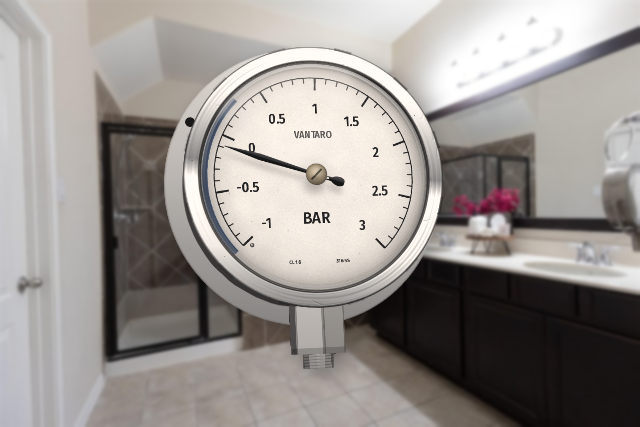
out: -0.1 bar
